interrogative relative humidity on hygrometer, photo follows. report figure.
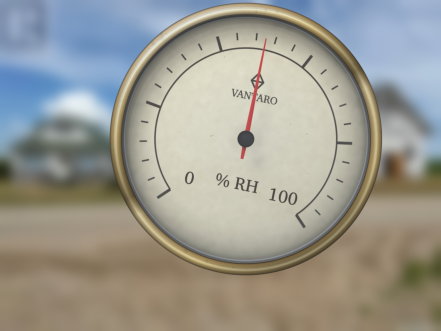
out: 50 %
